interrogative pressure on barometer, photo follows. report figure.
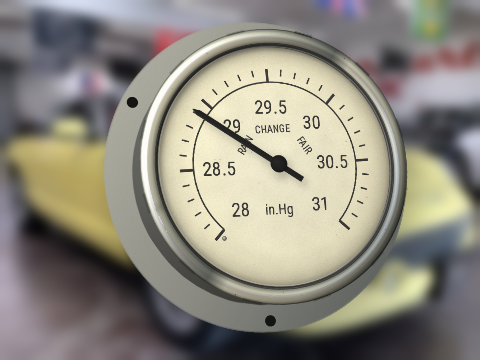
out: 28.9 inHg
